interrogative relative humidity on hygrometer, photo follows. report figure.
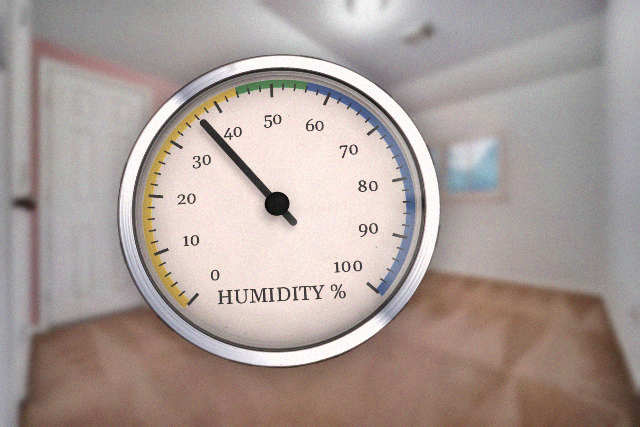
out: 36 %
